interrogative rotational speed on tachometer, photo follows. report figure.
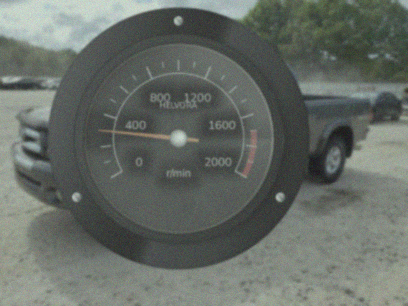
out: 300 rpm
